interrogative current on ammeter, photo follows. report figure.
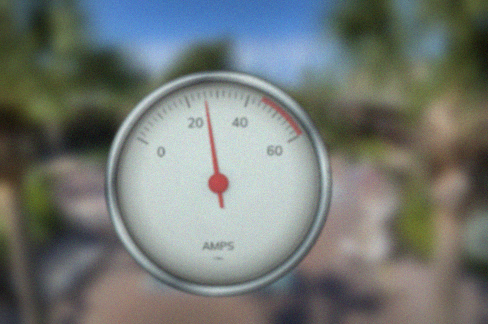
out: 26 A
